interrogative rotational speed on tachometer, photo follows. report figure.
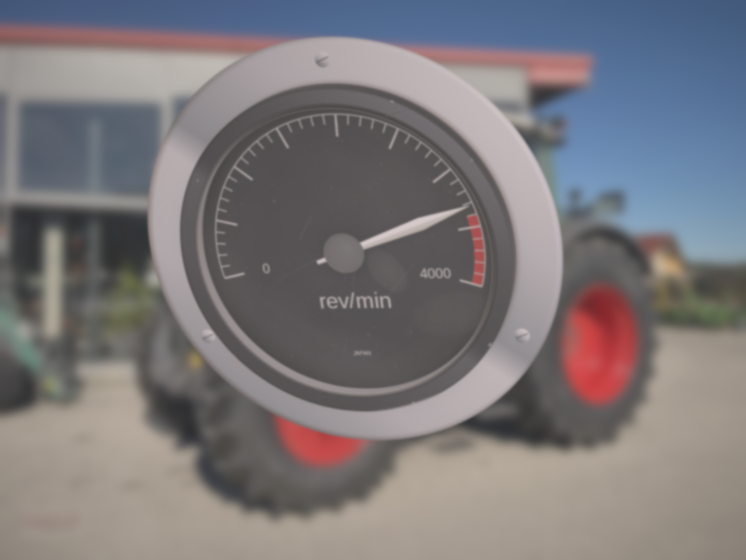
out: 3300 rpm
